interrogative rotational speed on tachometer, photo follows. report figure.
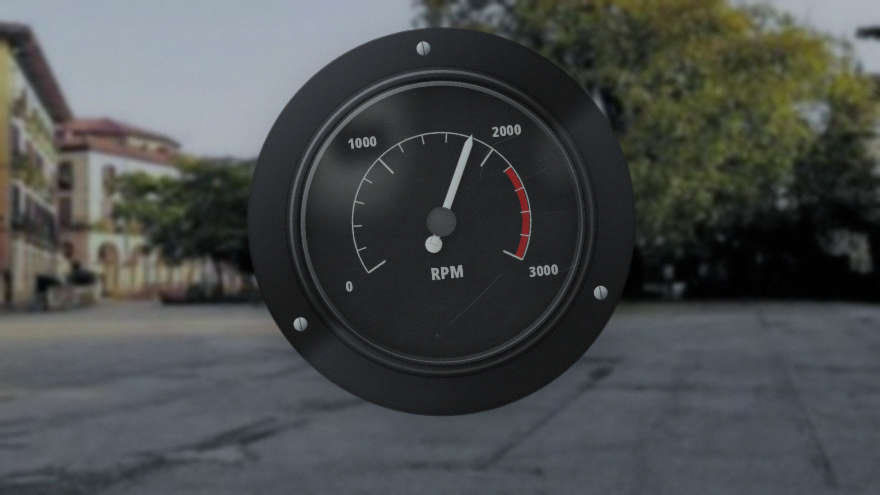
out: 1800 rpm
